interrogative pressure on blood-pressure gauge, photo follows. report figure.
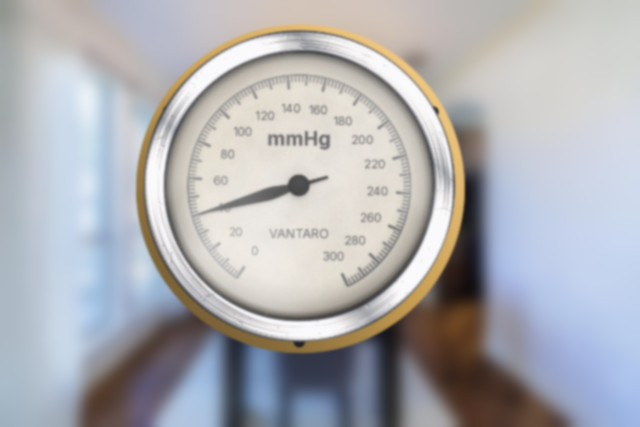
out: 40 mmHg
